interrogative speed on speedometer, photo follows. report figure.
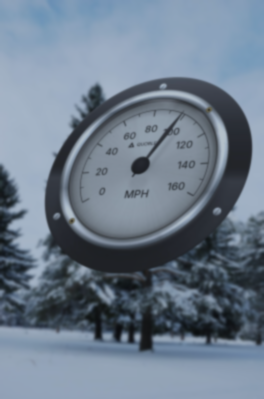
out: 100 mph
